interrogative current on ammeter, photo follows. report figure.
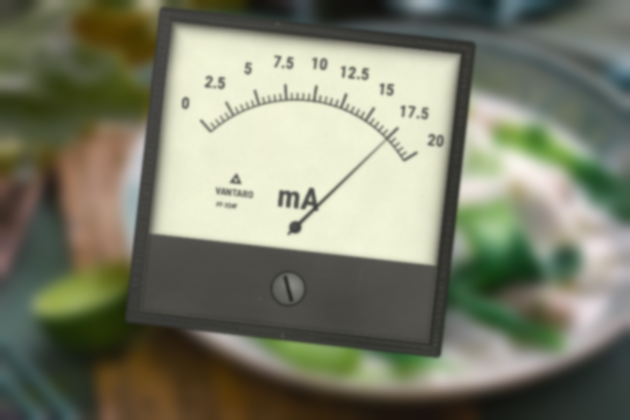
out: 17.5 mA
